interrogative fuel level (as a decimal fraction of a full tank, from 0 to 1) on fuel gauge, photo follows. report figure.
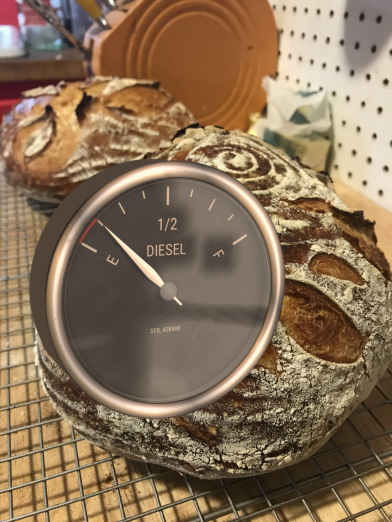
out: 0.125
